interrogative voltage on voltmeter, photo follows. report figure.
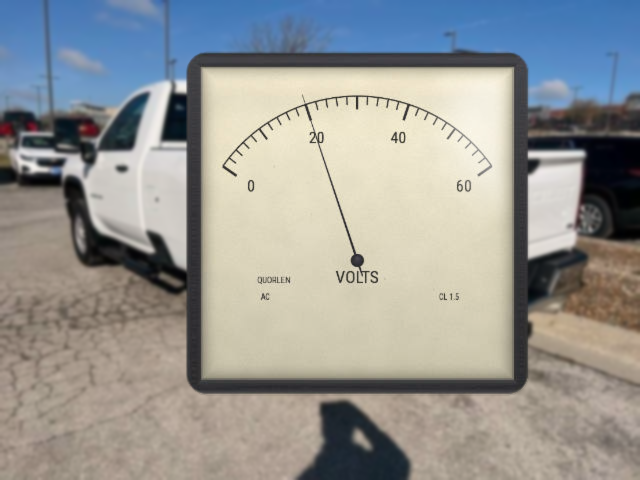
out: 20 V
